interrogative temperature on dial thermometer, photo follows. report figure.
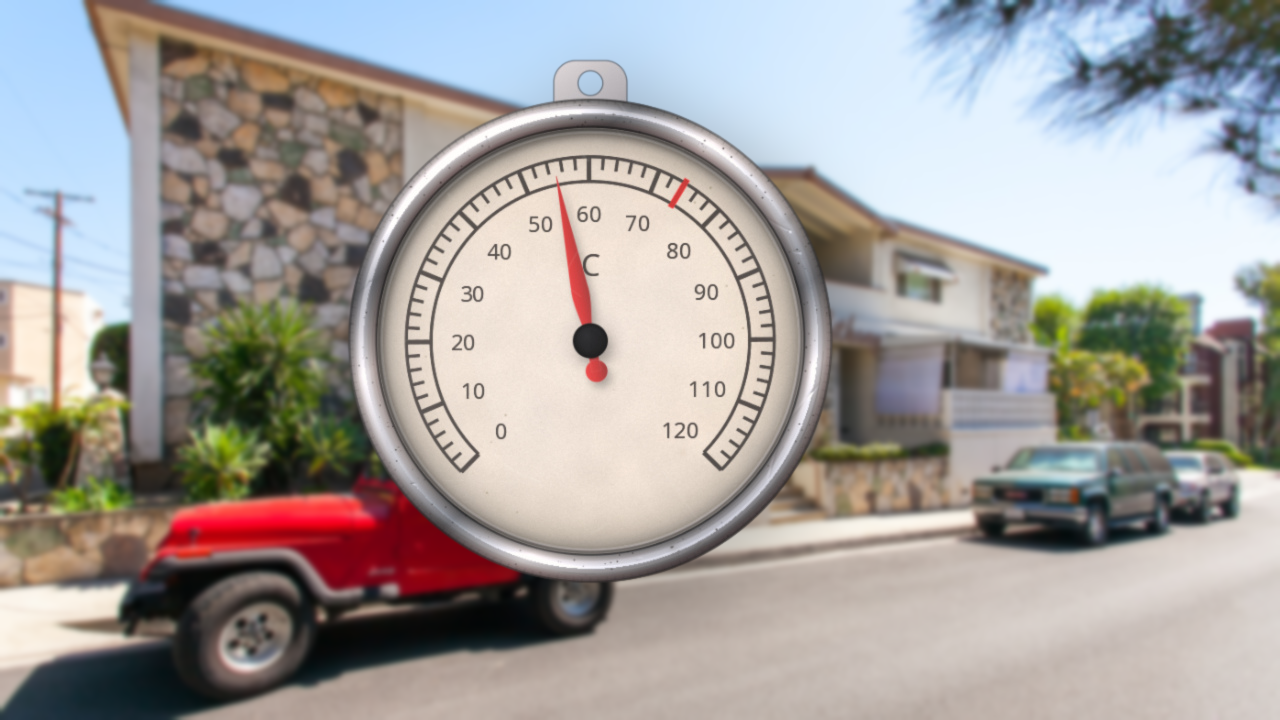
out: 55 °C
